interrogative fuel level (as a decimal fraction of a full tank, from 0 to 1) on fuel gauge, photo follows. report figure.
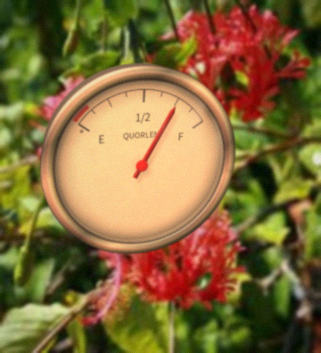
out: 0.75
